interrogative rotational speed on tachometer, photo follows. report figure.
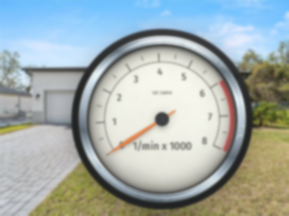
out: 0 rpm
